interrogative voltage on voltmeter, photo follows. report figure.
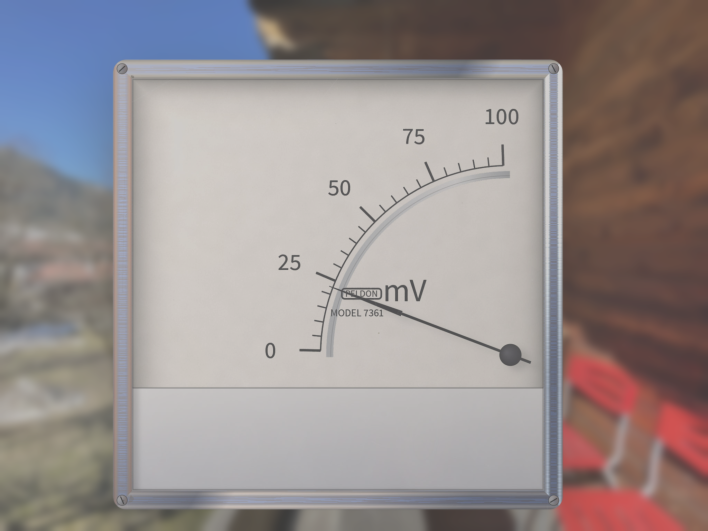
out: 22.5 mV
